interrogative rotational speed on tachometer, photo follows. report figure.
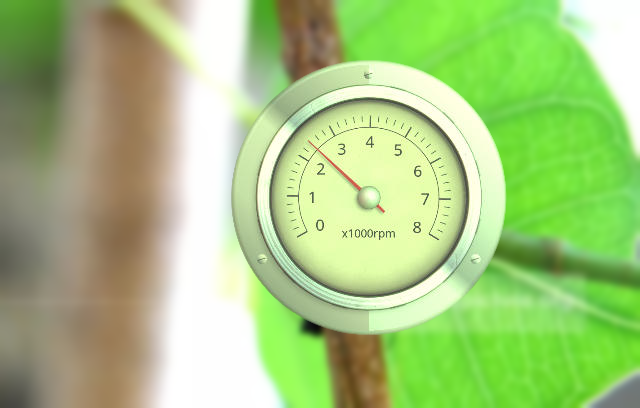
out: 2400 rpm
